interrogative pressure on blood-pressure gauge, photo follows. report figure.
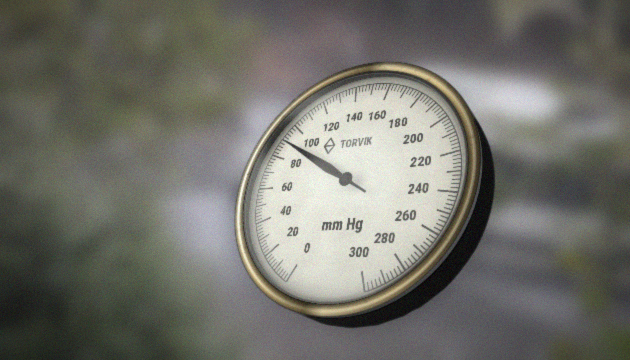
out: 90 mmHg
